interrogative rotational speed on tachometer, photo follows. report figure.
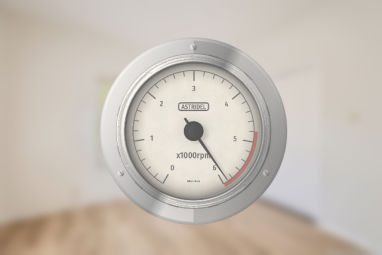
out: 5900 rpm
